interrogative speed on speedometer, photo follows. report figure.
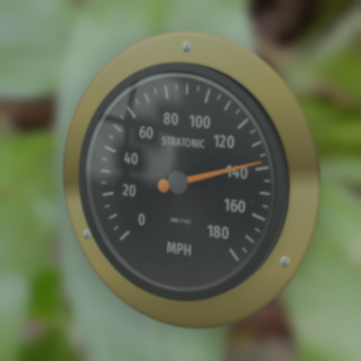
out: 137.5 mph
